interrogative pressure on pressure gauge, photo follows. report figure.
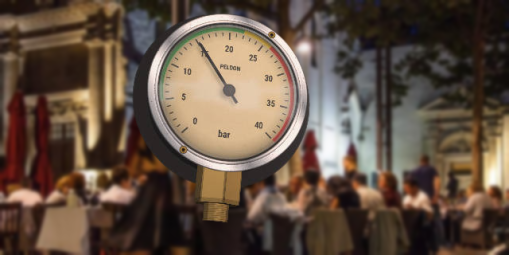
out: 15 bar
